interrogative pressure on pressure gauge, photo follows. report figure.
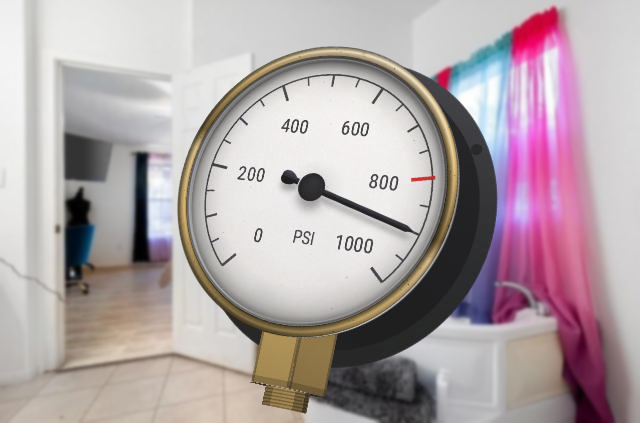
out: 900 psi
